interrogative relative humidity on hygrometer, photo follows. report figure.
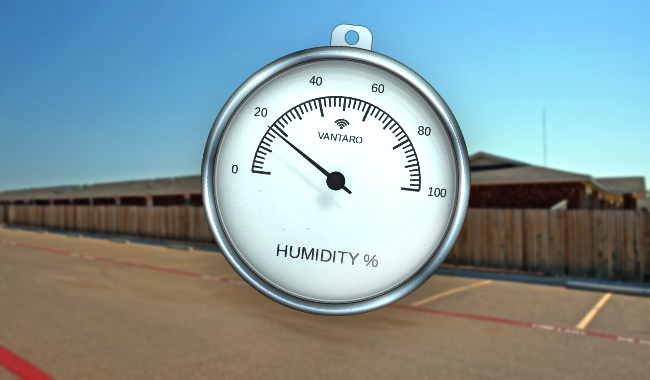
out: 18 %
